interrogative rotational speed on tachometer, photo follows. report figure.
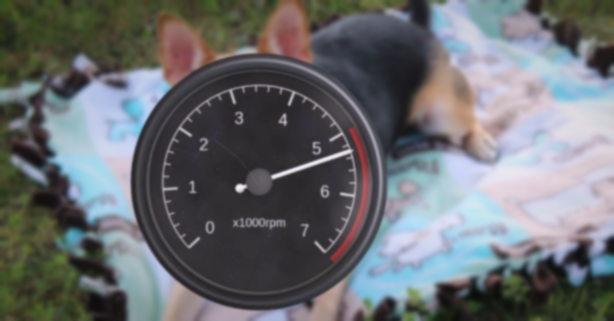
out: 5300 rpm
